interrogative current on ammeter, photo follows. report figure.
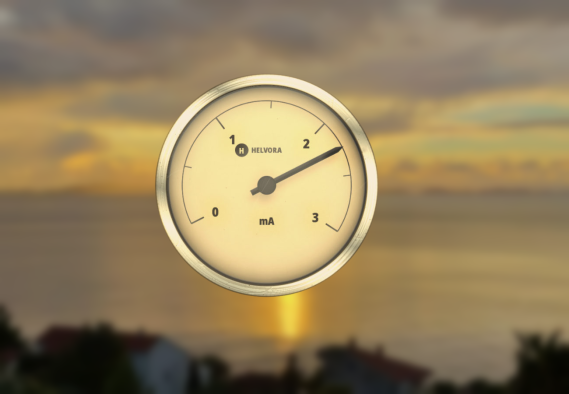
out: 2.25 mA
